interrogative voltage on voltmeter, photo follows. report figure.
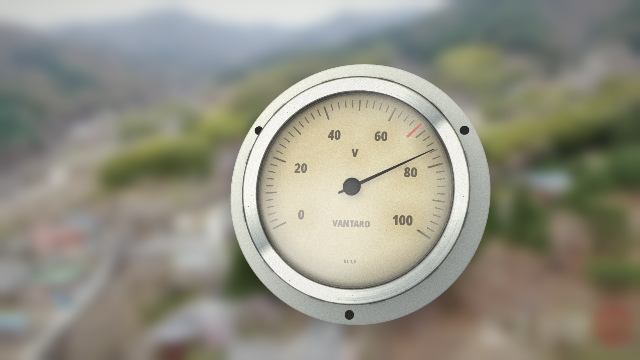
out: 76 V
